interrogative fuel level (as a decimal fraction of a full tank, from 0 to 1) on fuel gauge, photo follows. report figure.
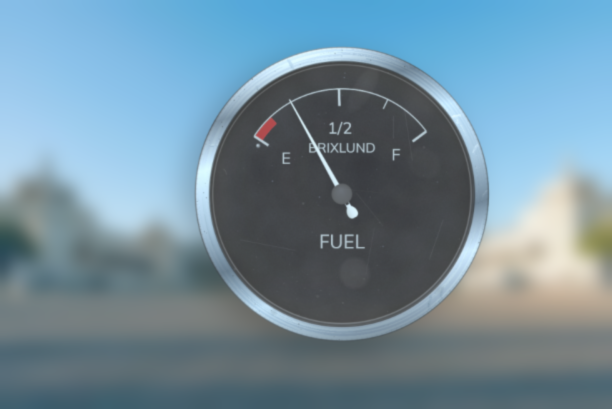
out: 0.25
